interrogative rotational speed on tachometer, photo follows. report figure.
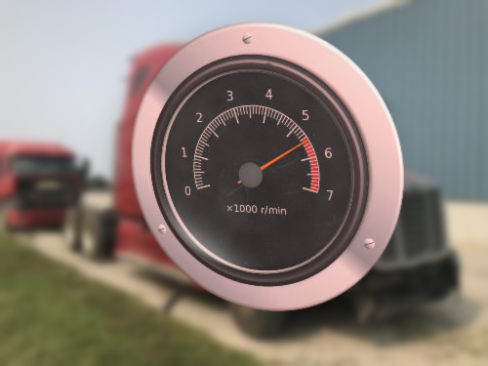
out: 5500 rpm
